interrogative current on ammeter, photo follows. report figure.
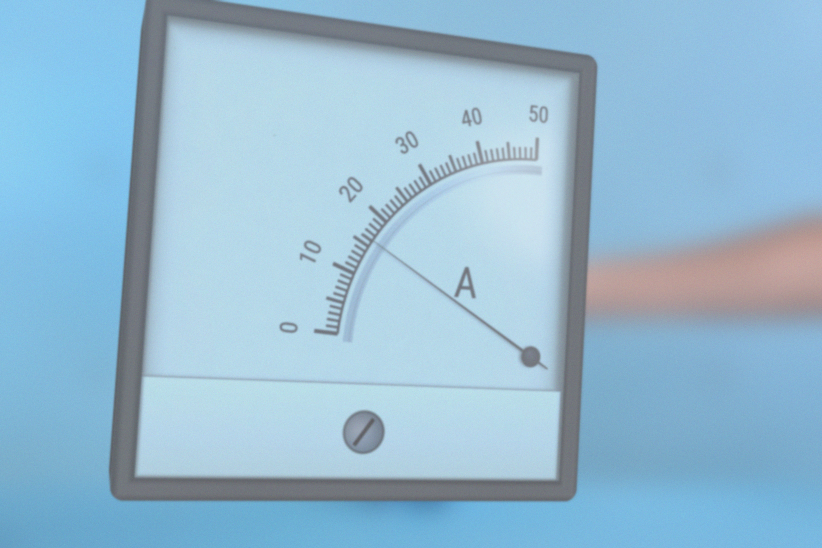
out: 16 A
